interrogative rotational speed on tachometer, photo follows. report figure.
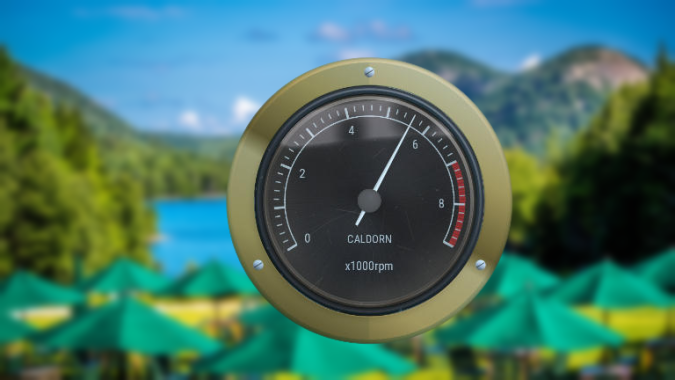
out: 5600 rpm
